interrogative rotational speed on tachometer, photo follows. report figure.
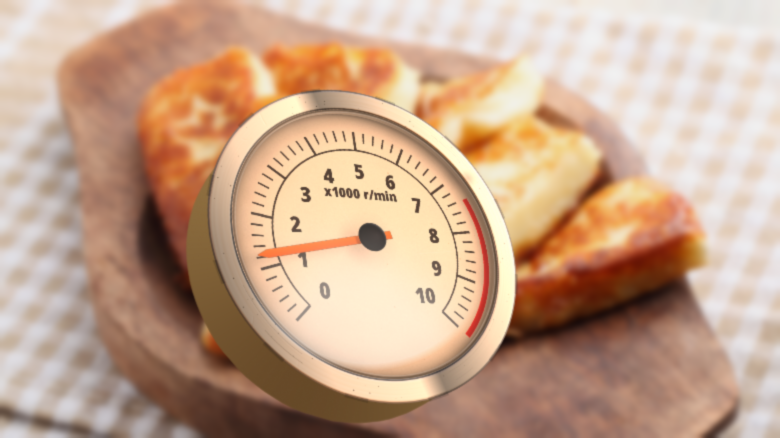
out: 1200 rpm
